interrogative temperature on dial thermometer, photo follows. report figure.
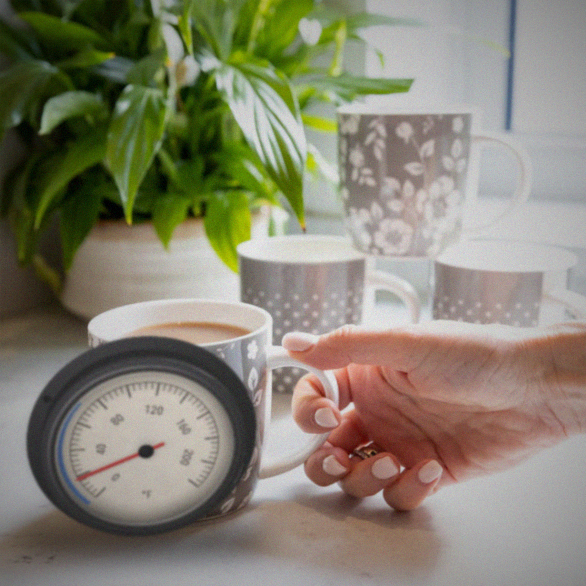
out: 20 °F
